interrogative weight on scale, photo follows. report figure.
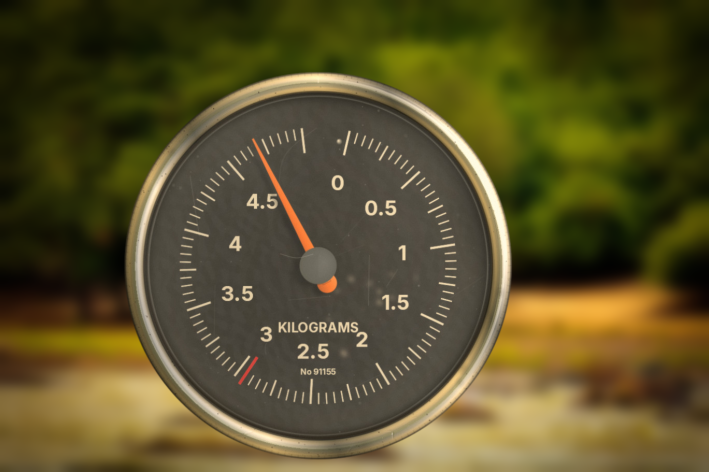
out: 4.7 kg
